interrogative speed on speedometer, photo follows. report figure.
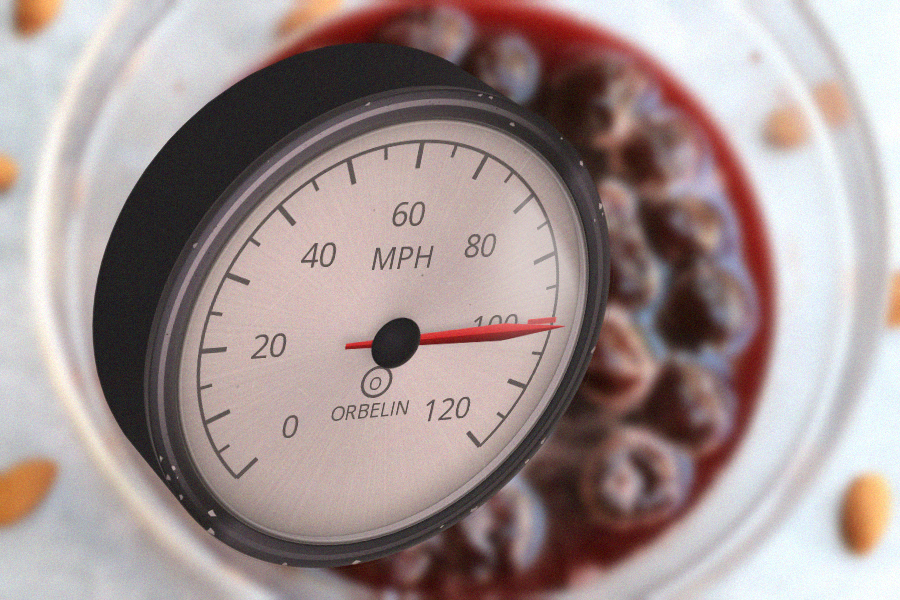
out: 100 mph
